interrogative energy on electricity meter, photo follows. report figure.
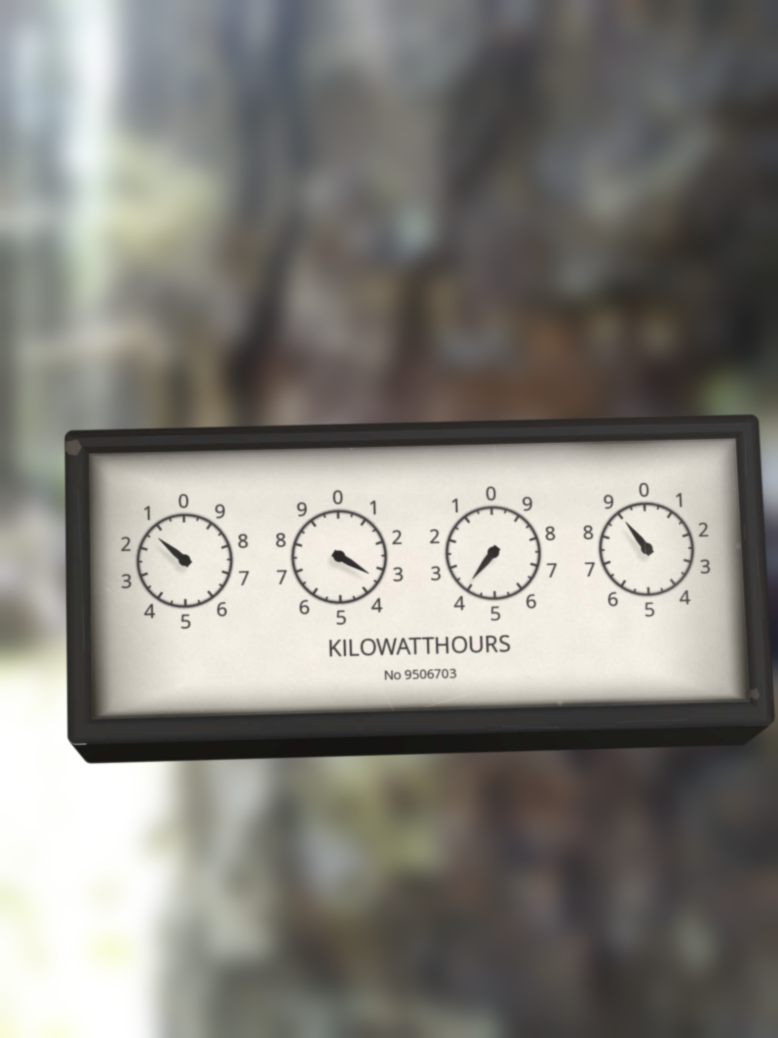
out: 1339 kWh
